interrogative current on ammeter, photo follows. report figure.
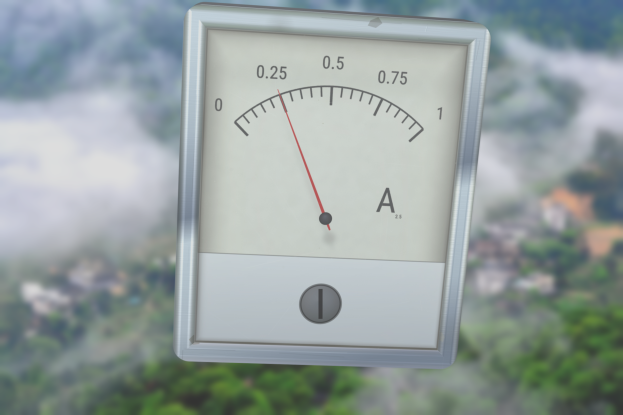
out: 0.25 A
